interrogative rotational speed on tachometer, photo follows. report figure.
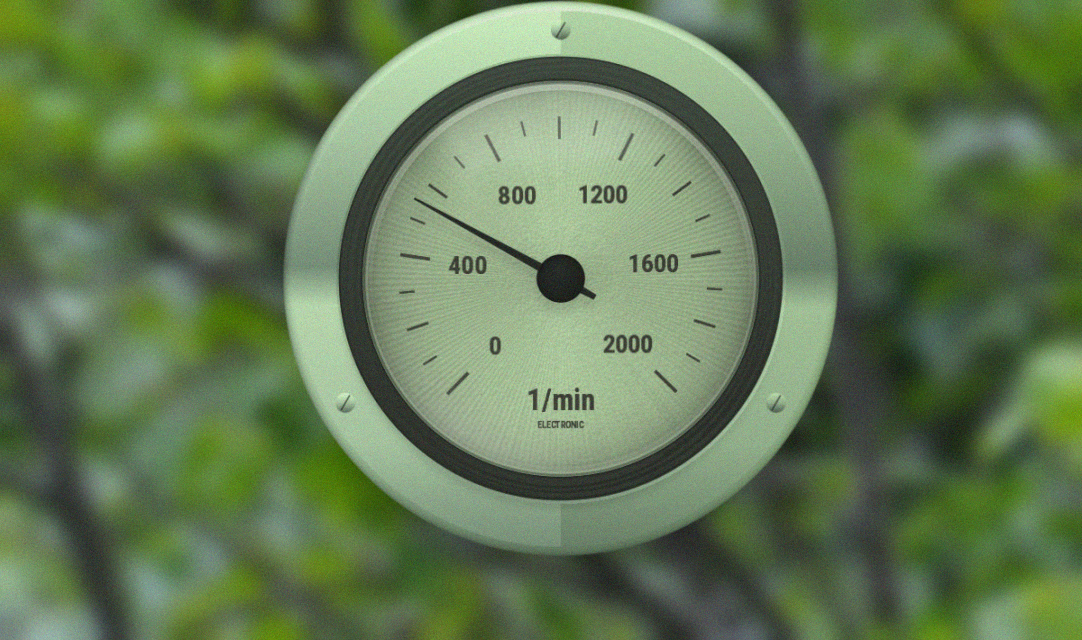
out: 550 rpm
